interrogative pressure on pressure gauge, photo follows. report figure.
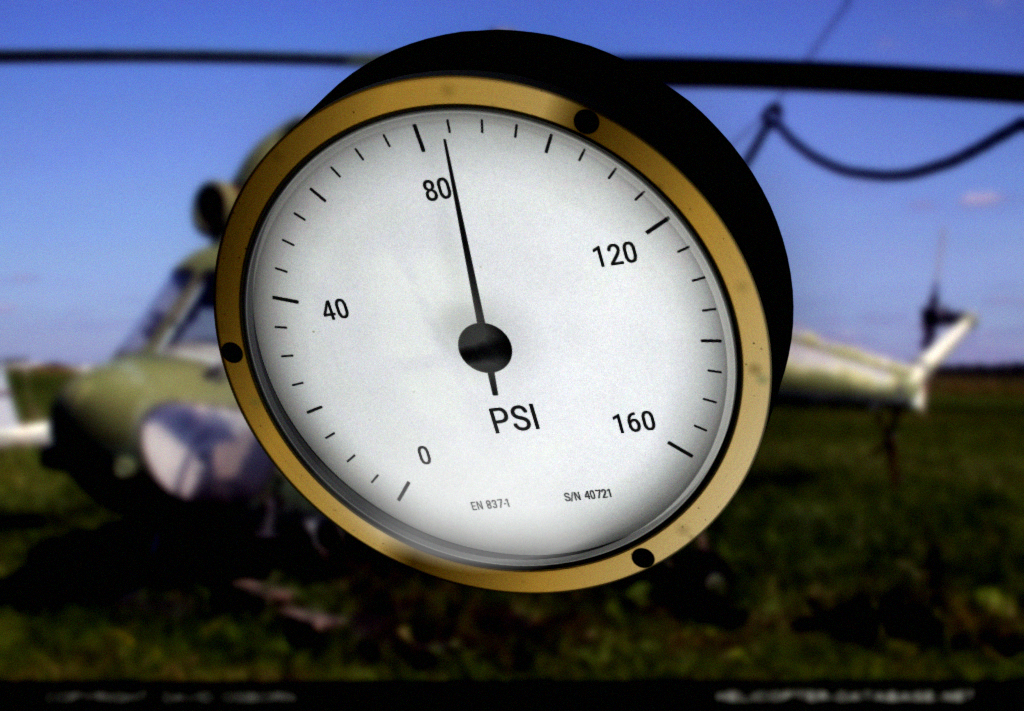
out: 85 psi
